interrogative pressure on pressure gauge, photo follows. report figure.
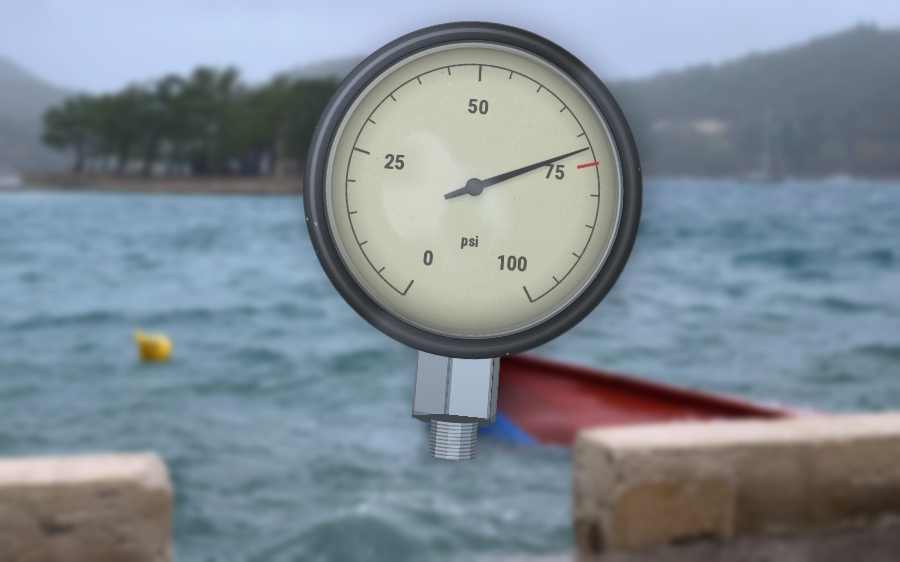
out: 72.5 psi
